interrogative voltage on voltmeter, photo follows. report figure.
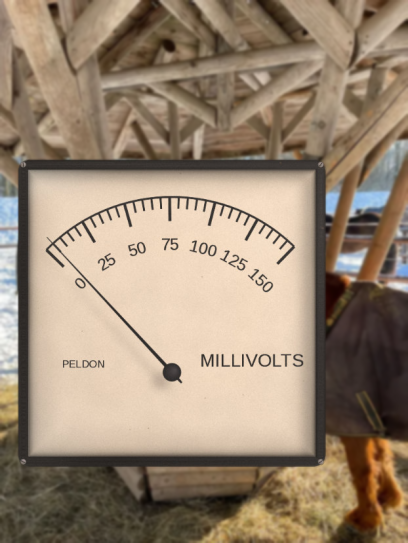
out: 5 mV
